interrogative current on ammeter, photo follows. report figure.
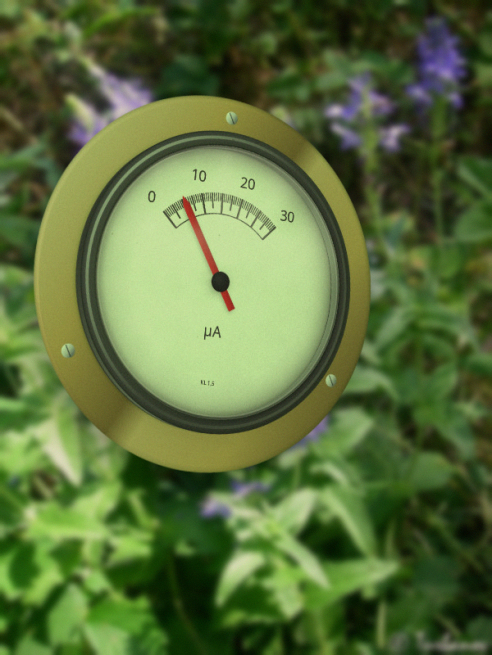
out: 5 µA
